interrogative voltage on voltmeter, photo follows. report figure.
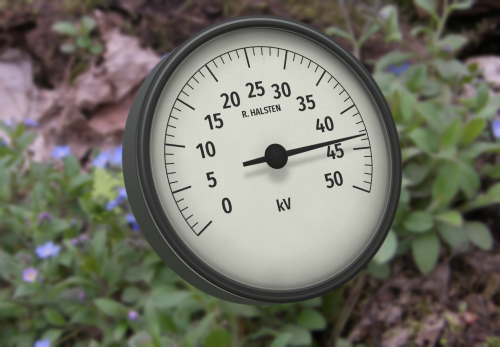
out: 43.5 kV
